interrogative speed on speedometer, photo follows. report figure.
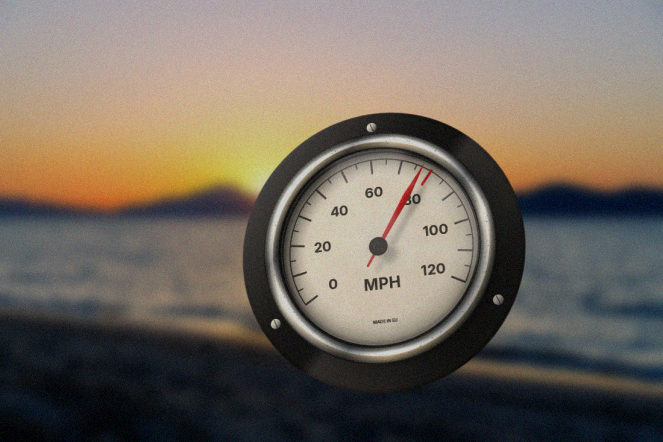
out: 77.5 mph
